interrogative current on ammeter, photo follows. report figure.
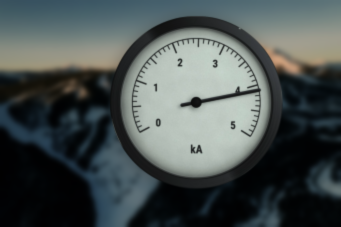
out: 4.1 kA
